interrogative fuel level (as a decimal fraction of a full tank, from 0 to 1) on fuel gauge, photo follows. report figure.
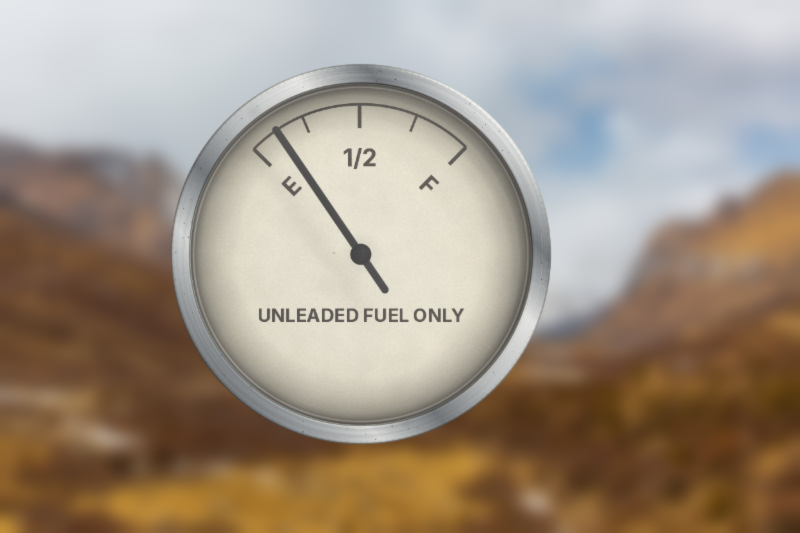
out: 0.125
